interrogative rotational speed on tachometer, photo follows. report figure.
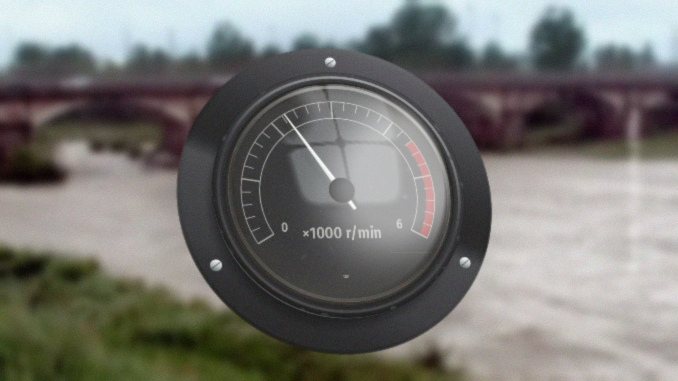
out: 2200 rpm
